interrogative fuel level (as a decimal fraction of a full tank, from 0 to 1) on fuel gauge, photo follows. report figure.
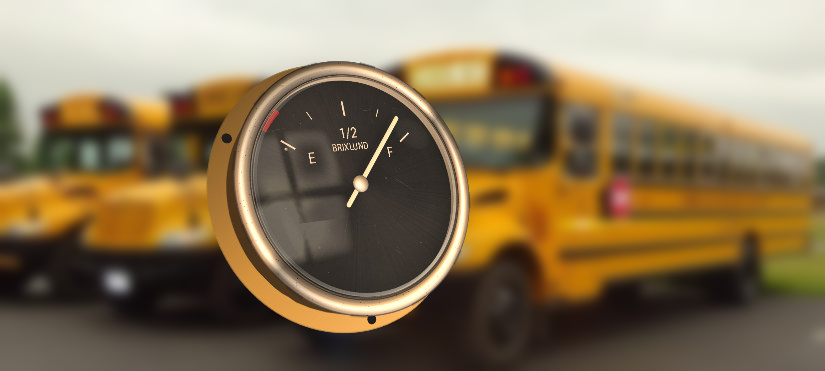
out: 0.875
